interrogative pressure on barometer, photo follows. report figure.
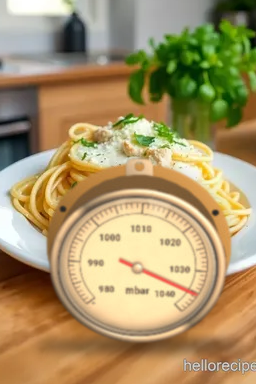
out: 1035 mbar
